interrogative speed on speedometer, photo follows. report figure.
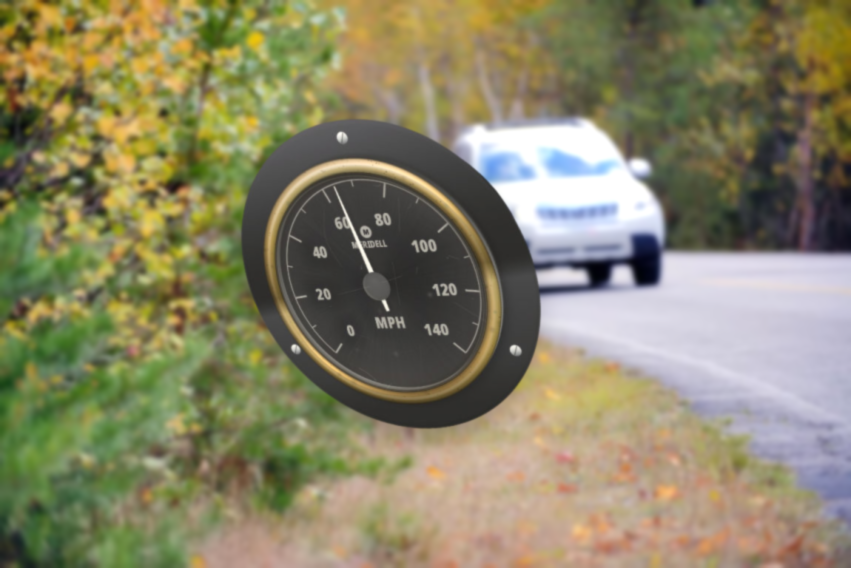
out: 65 mph
